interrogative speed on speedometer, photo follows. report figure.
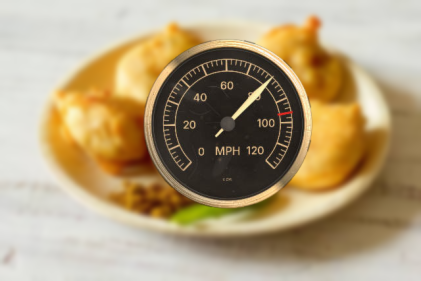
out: 80 mph
